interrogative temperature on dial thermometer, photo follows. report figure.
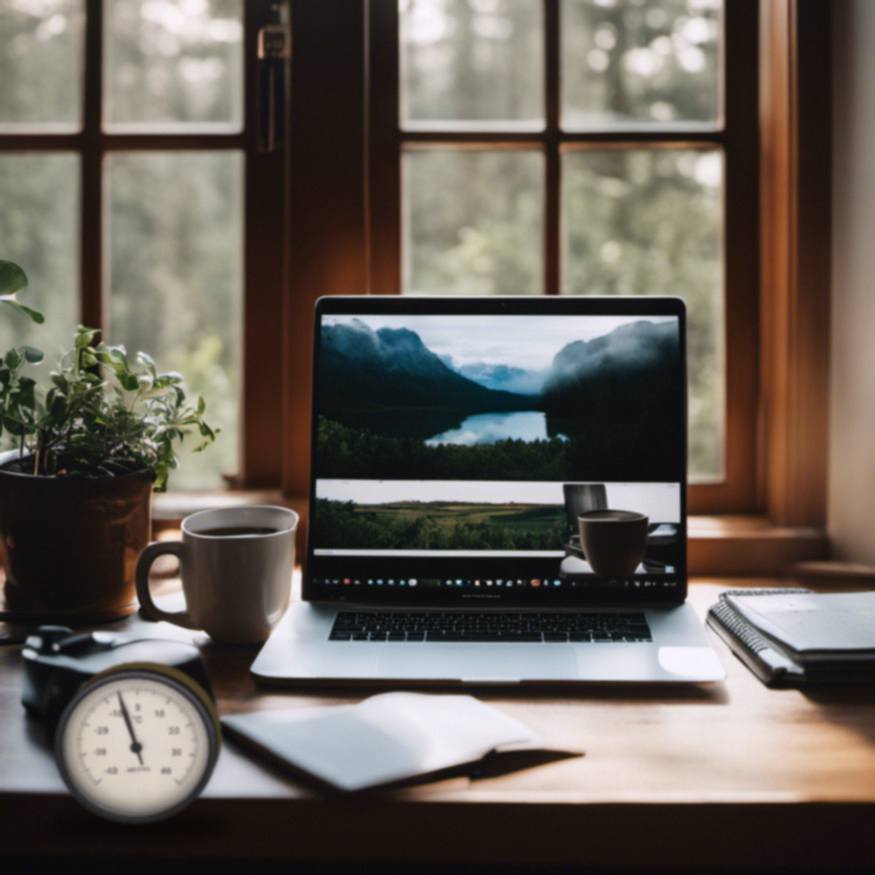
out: -5 °C
